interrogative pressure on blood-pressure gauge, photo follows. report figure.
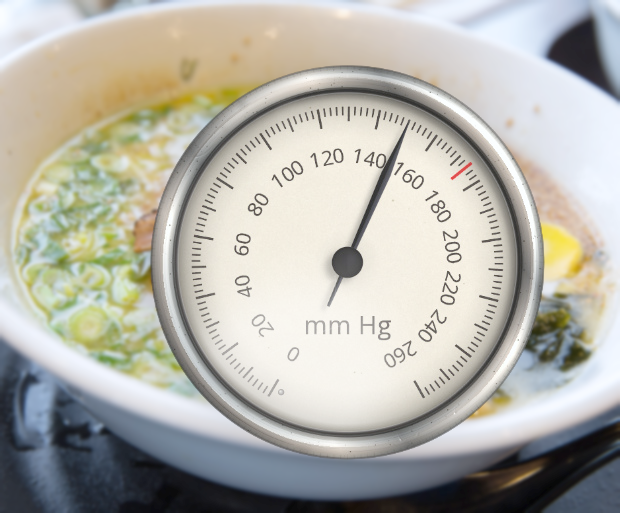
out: 150 mmHg
